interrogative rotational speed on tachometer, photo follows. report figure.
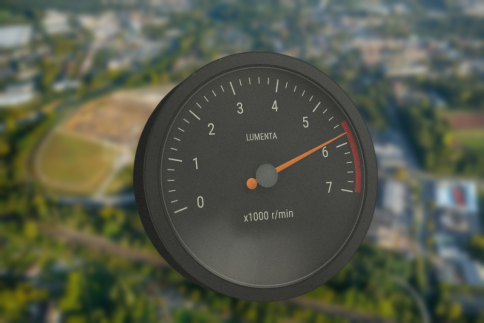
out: 5800 rpm
